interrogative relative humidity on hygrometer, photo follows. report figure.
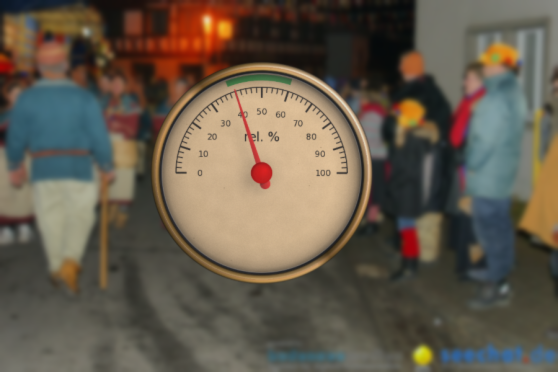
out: 40 %
